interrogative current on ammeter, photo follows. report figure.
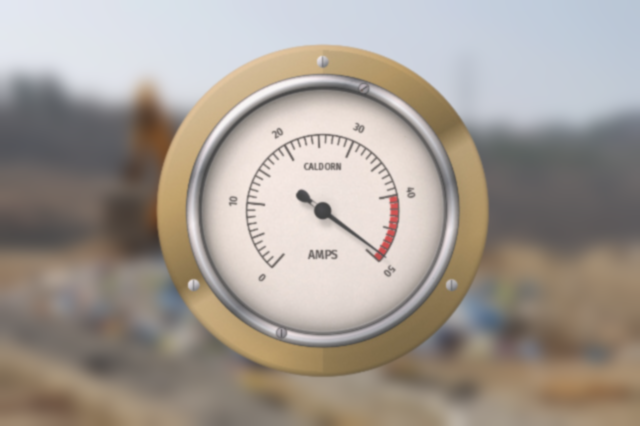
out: 49 A
